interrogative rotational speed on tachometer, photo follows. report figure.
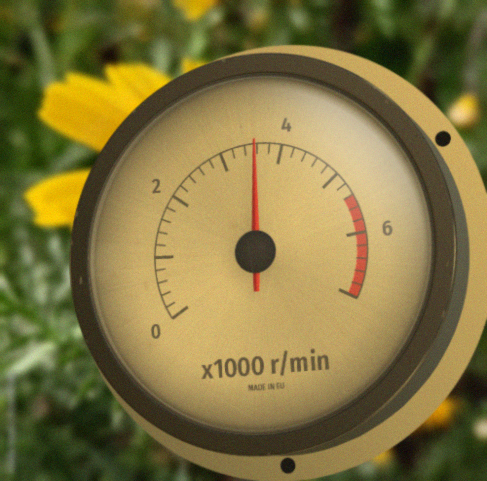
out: 3600 rpm
